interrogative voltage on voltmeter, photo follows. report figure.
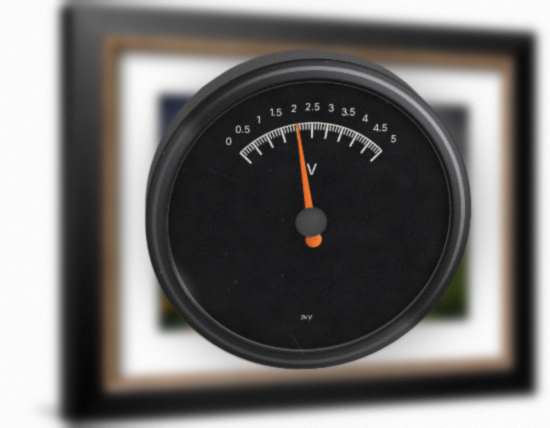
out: 2 V
